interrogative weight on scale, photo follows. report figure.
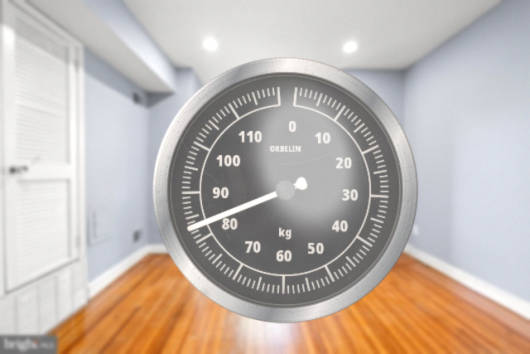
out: 83 kg
